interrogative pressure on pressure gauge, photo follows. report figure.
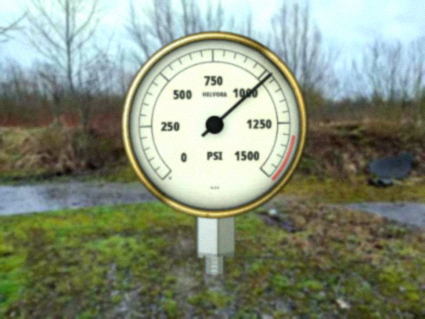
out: 1025 psi
